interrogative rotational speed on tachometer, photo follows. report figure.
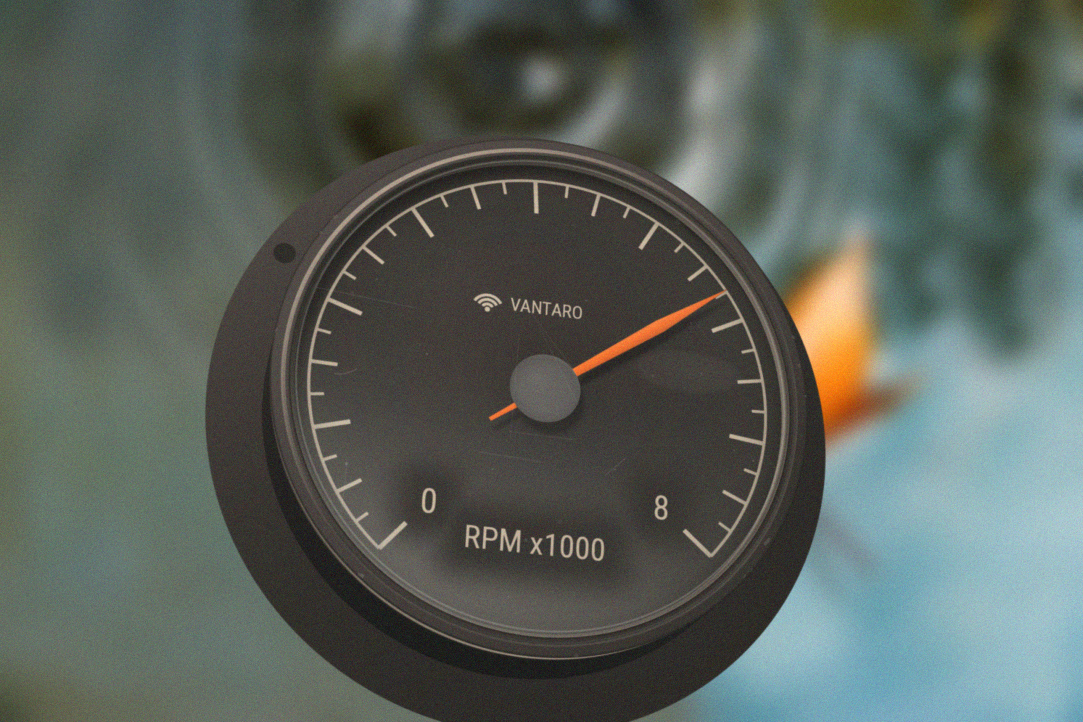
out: 5750 rpm
